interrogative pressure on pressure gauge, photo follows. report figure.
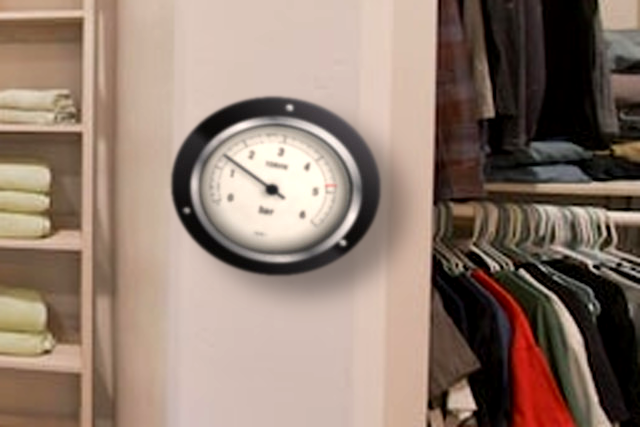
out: 1.4 bar
